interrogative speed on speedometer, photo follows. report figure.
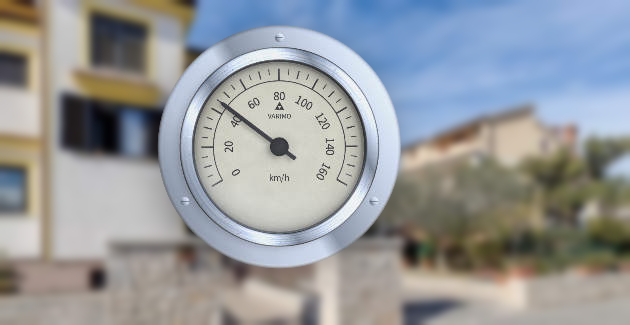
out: 45 km/h
